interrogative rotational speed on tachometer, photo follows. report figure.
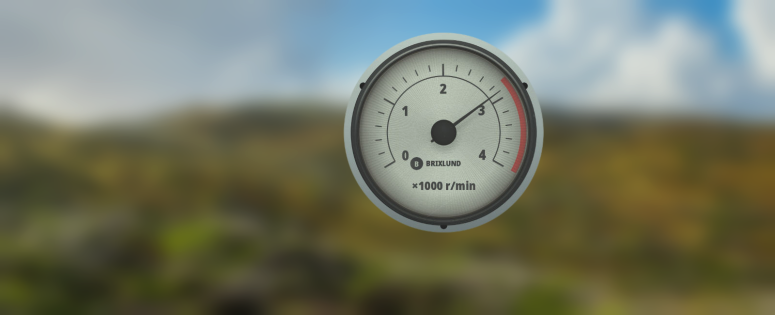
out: 2900 rpm
